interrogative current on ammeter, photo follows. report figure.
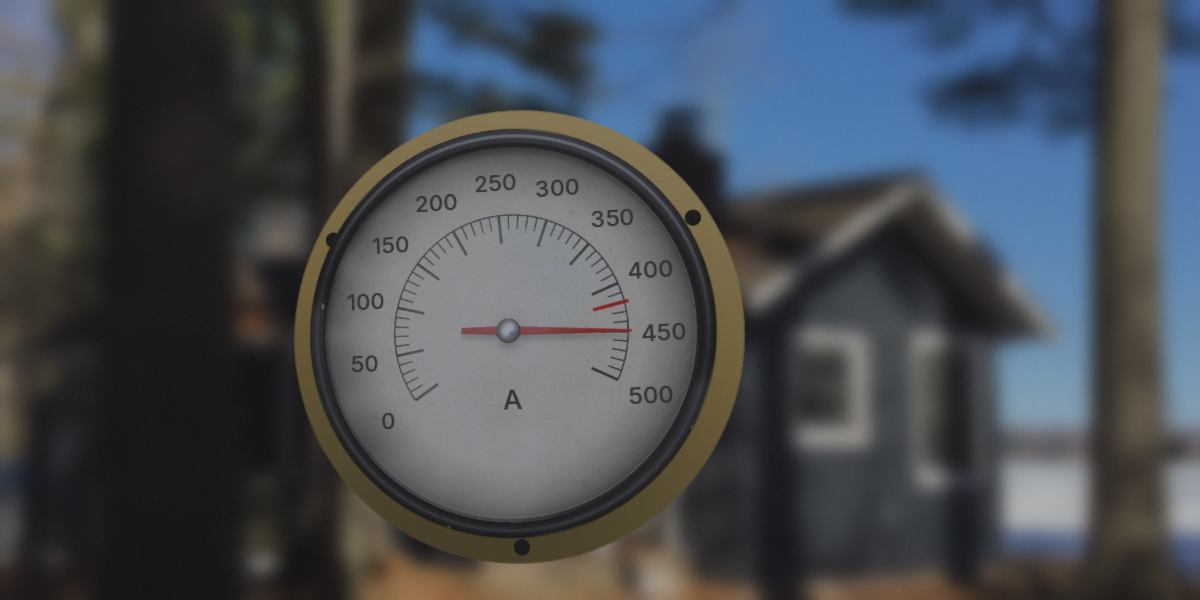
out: 450 A
